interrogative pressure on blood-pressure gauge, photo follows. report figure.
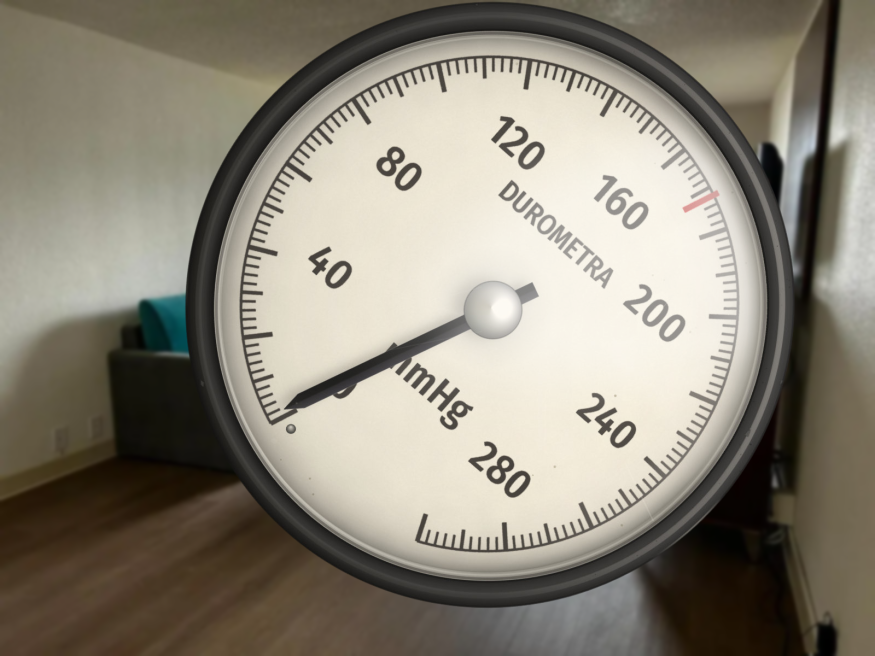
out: 2 mmHg
